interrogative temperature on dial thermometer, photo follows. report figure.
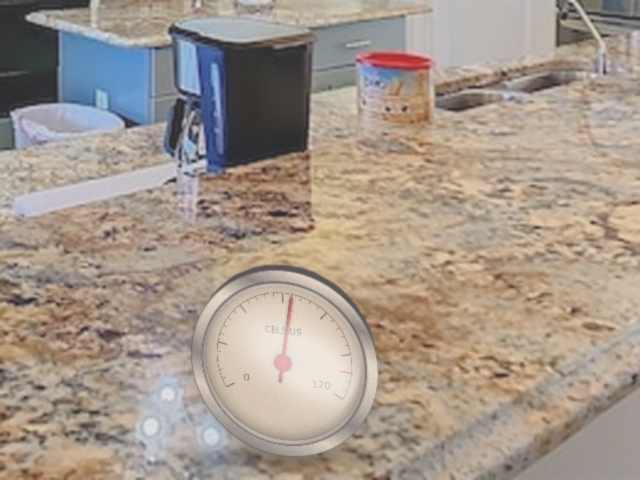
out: 64 °C
